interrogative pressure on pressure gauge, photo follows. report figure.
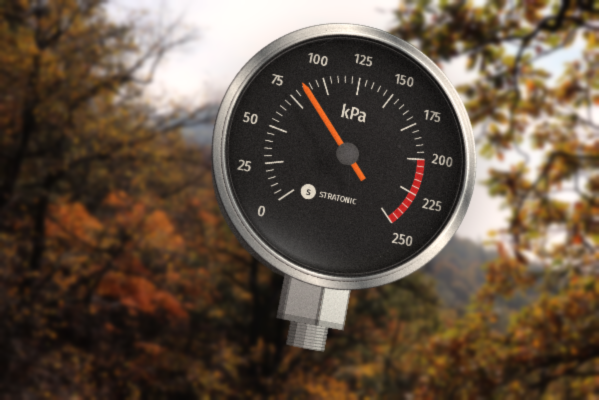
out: 85 kPa
